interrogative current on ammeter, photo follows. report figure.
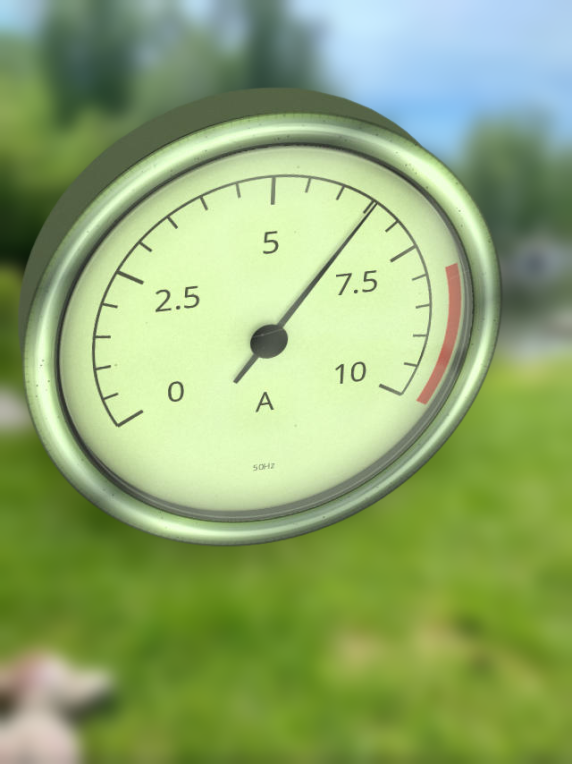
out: 6.5 A
